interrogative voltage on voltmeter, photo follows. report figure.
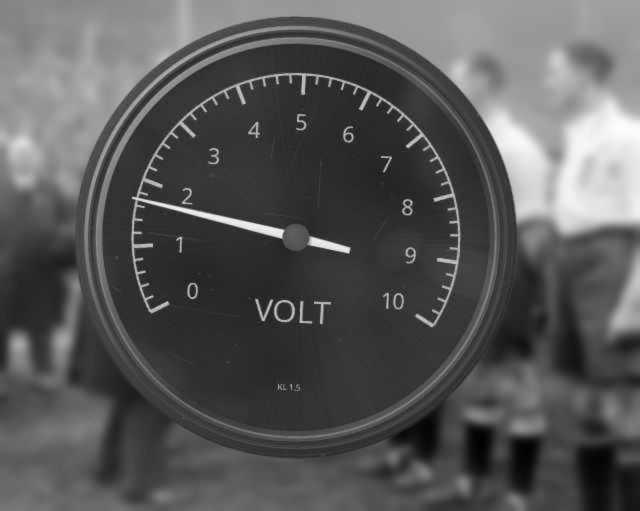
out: 1.7 V
